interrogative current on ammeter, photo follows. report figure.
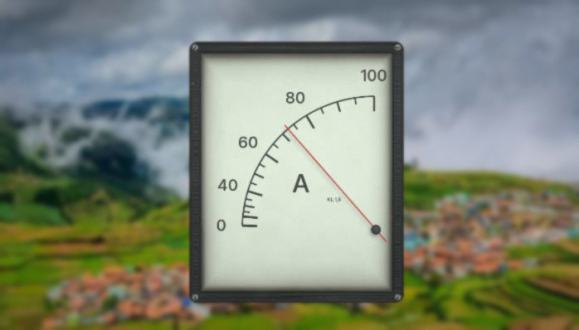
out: 72.5 A
